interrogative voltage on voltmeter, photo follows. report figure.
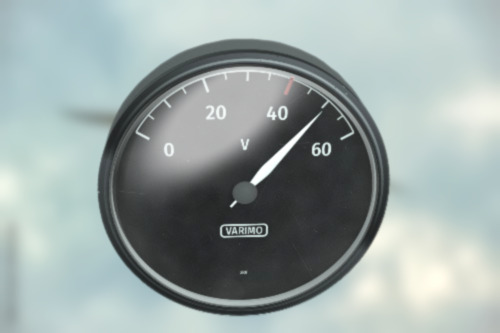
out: 50 V
